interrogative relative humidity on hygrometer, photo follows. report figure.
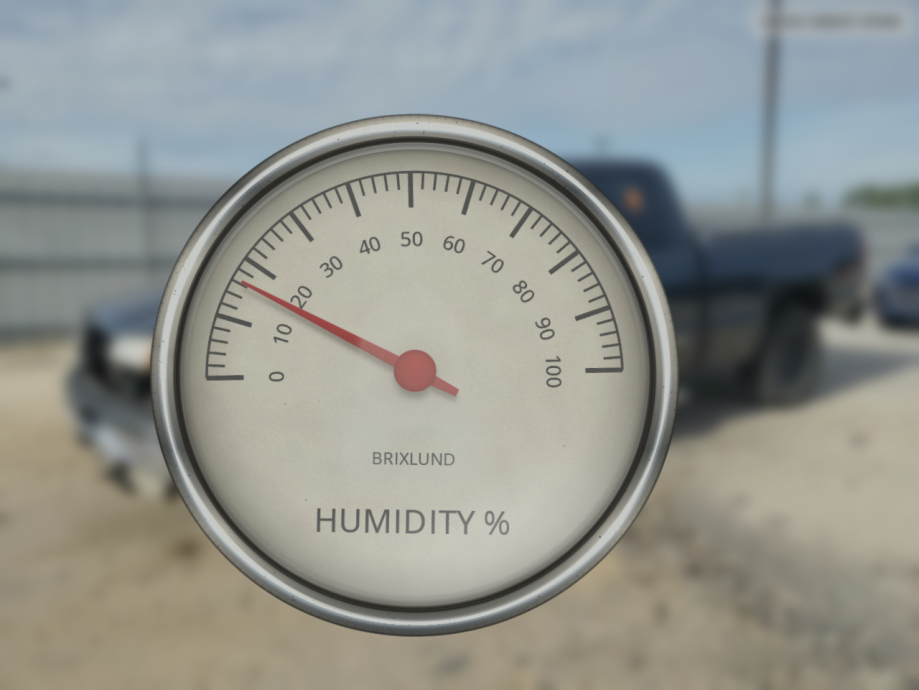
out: 16 %
